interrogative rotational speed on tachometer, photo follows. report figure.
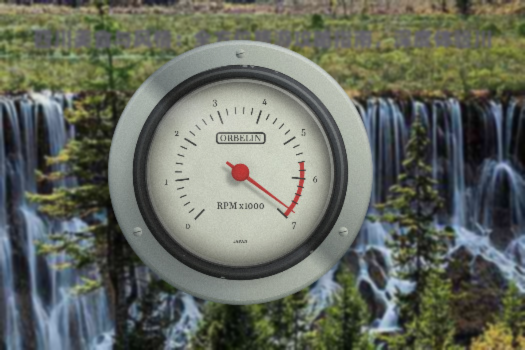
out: 6800 rpm
